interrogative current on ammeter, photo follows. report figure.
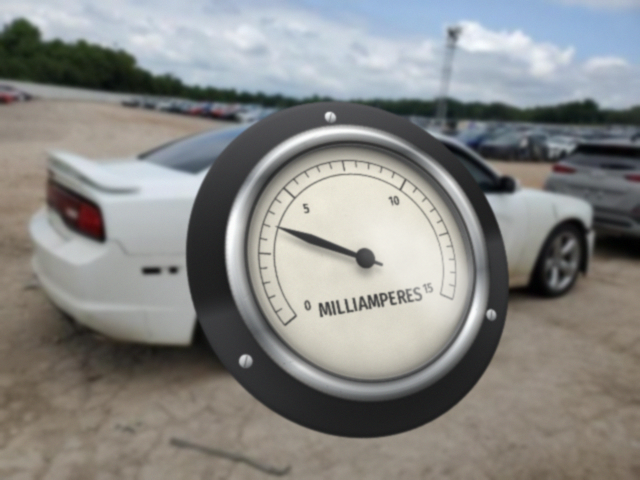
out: 3.5 mA
